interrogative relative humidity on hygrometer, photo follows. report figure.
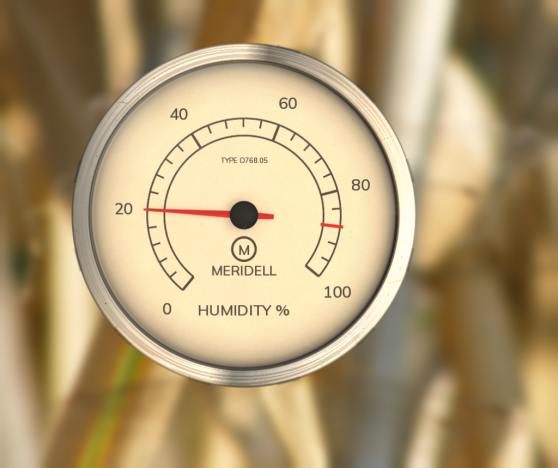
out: 20 %
